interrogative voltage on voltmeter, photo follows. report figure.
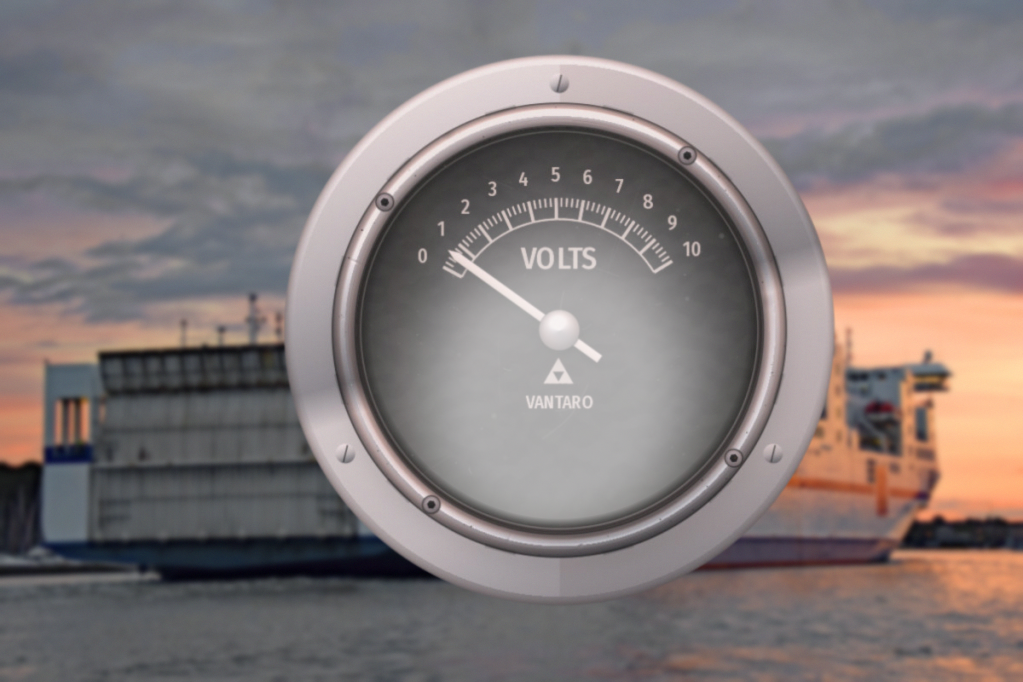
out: 0.6 V
